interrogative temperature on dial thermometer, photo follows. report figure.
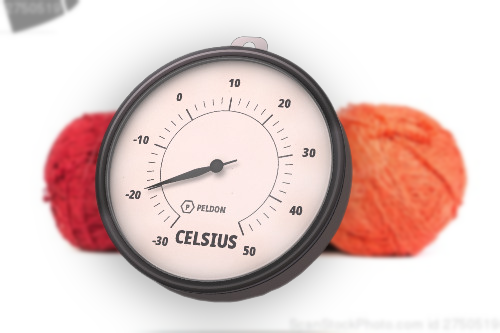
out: -20 °C
